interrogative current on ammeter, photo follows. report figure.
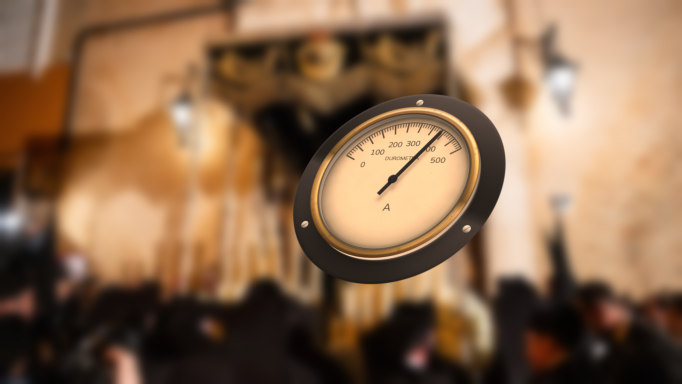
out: 400 A
